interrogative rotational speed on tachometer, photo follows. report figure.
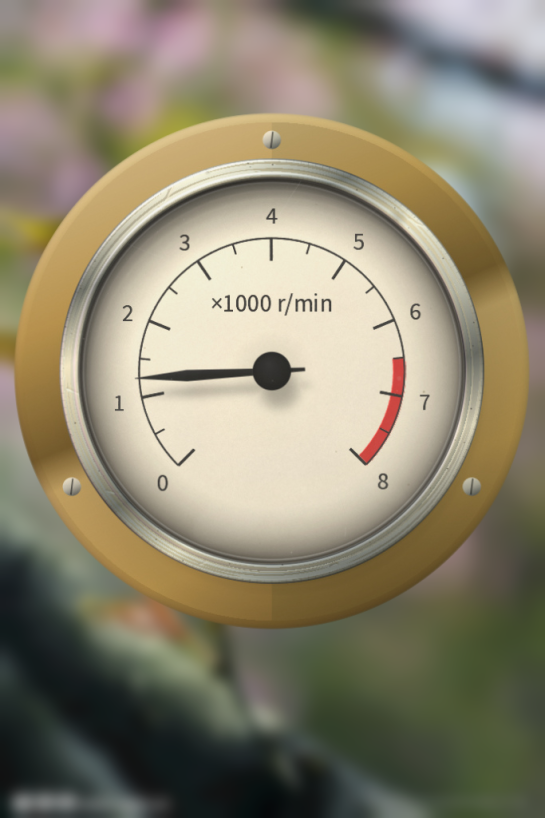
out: 1250 rpm
